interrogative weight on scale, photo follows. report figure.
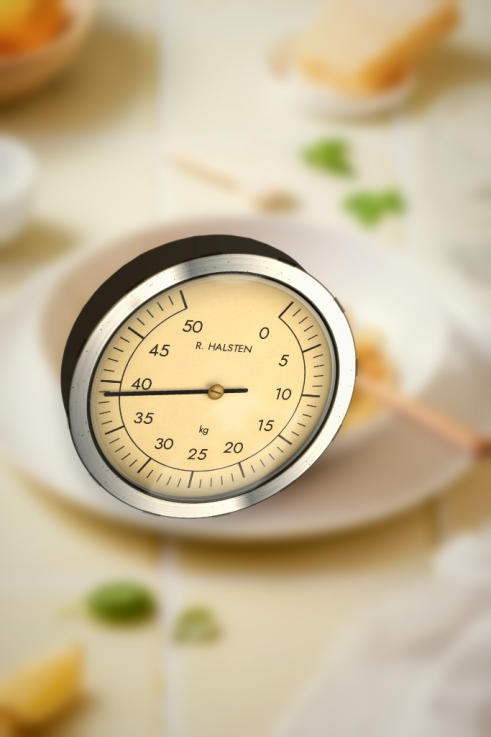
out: 39 kg
